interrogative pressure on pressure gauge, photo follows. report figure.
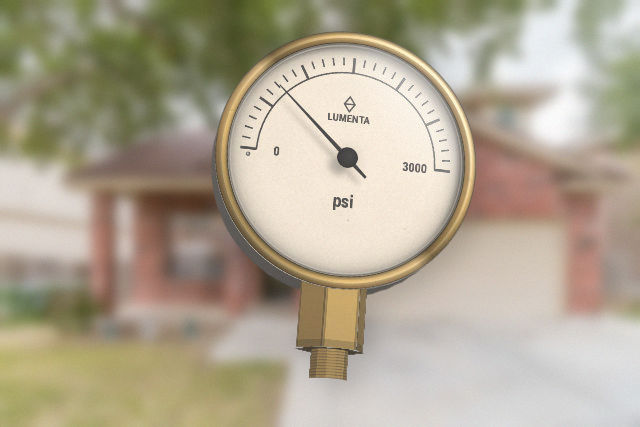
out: 700 psi
